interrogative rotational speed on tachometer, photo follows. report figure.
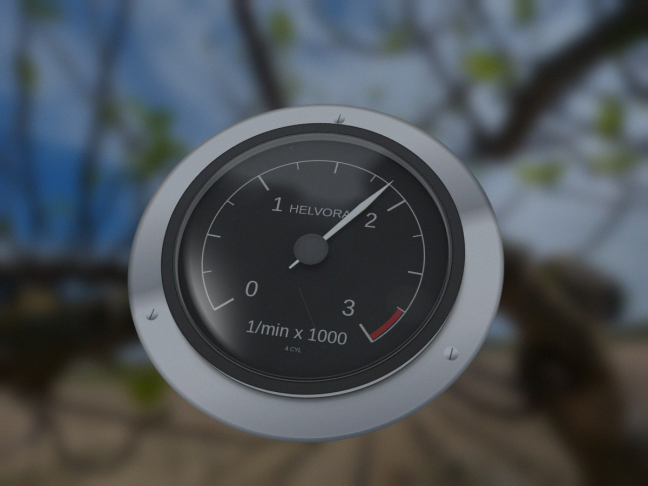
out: 1875 rpm
